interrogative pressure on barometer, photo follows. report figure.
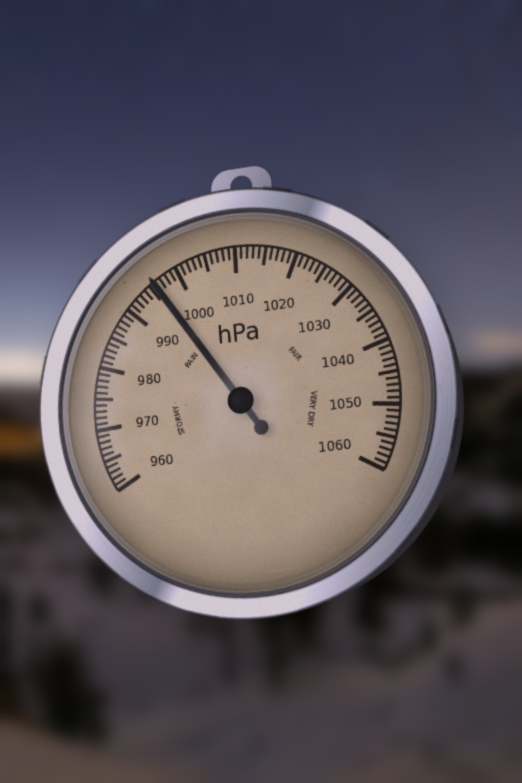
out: 996 hPa
